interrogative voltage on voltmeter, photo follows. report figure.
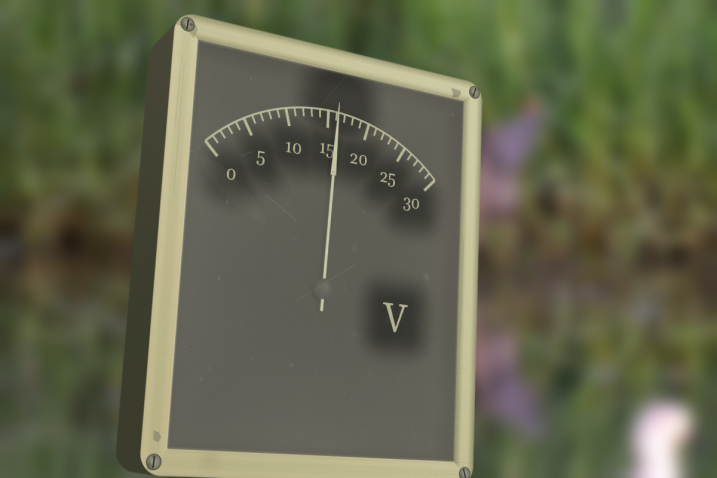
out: 16 V
